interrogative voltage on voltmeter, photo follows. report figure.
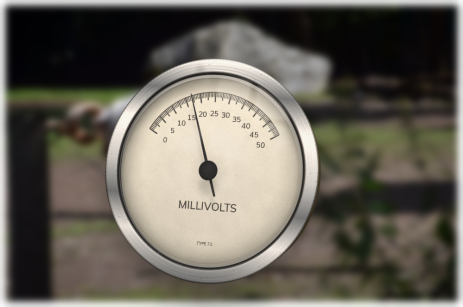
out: 17.5 mV
